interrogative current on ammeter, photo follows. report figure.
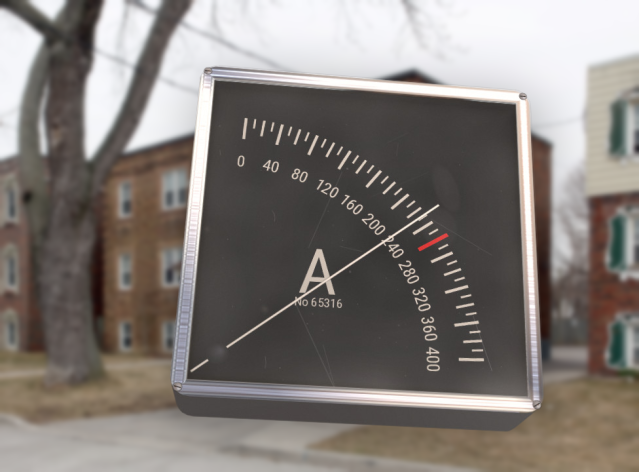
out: 230 A
